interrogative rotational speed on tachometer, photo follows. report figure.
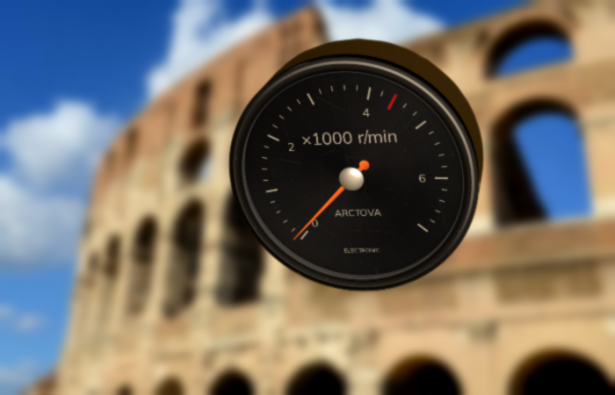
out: 100 rpm
